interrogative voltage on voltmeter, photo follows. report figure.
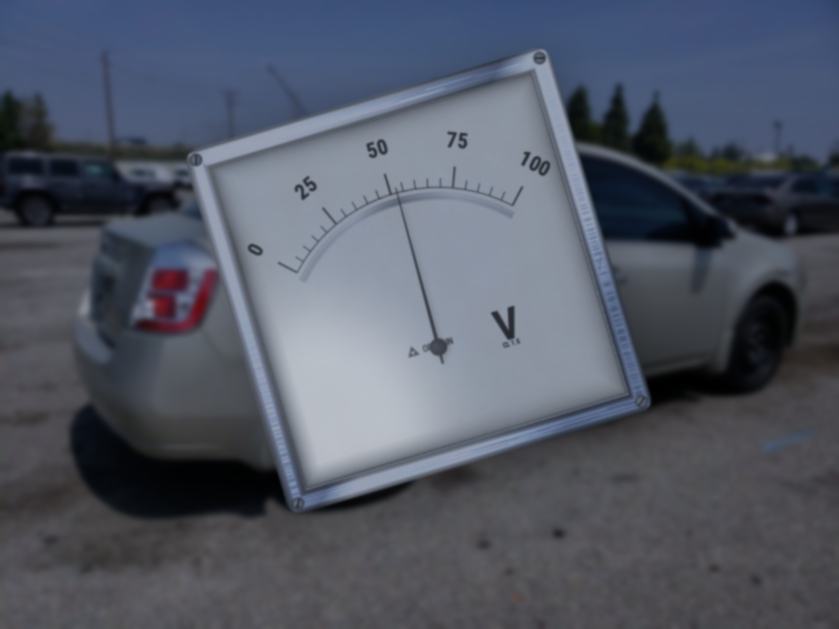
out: 52.5 V
